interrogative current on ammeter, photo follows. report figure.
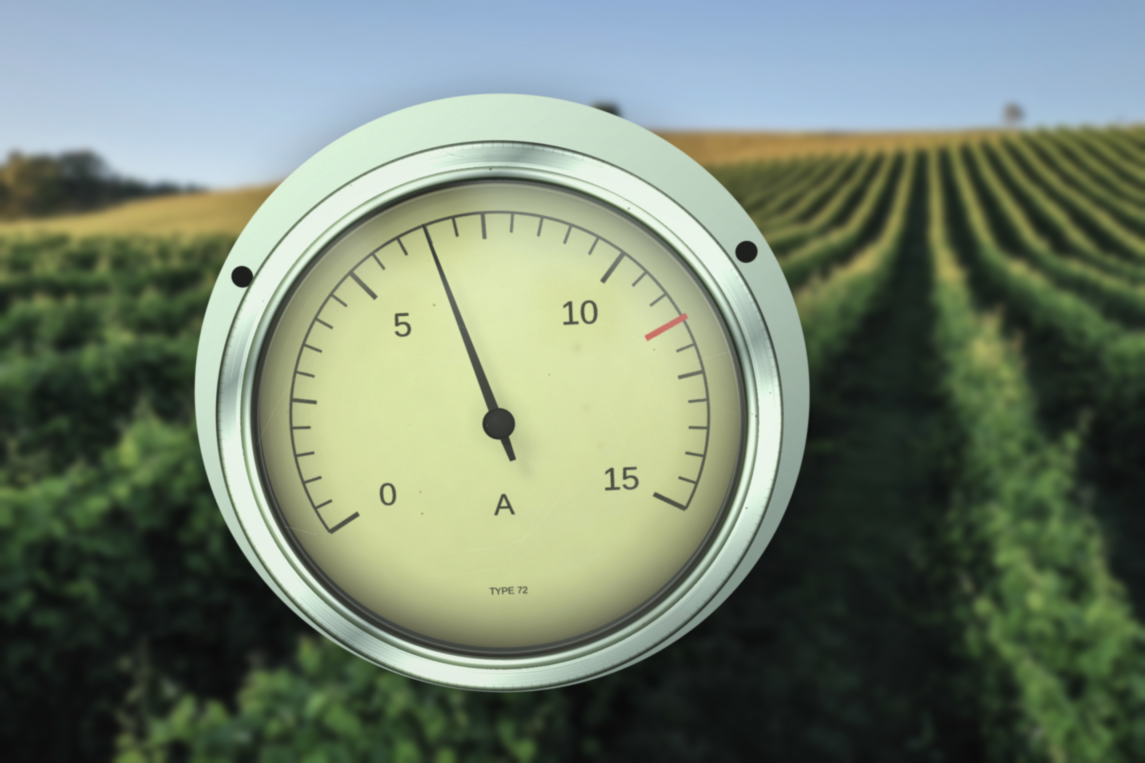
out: 6.5 A
